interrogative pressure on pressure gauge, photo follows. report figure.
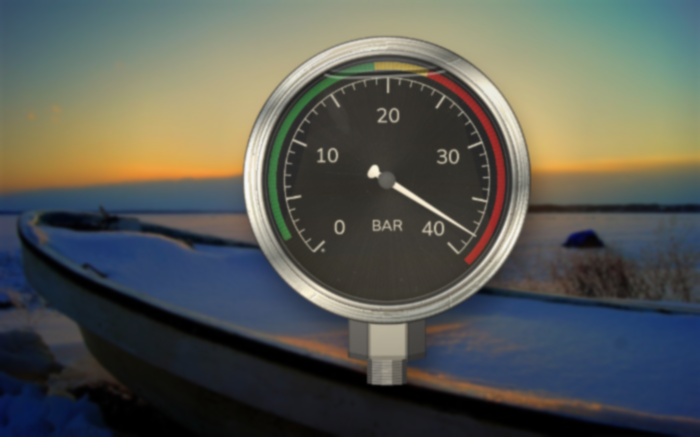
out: 38 bar
